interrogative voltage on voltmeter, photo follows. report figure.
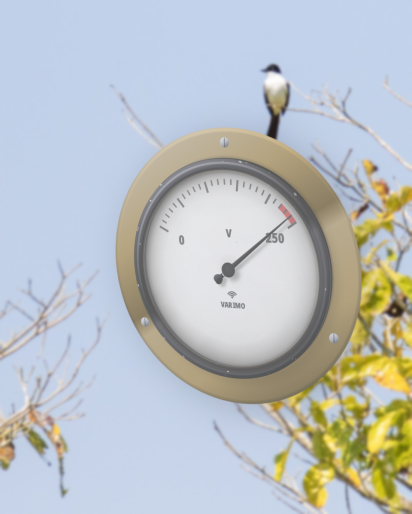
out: 240 V
